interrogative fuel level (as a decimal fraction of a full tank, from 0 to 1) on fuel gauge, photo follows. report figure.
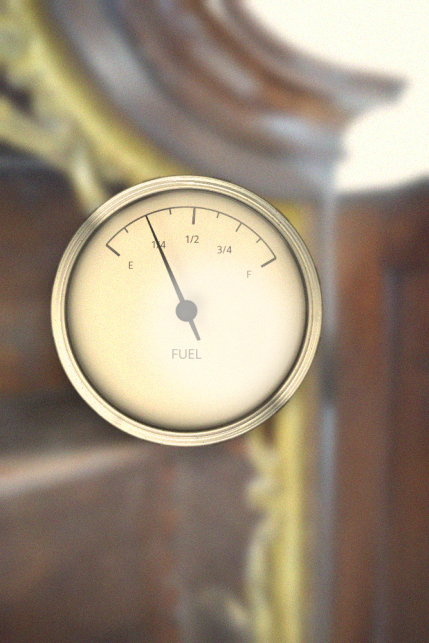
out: 0.25
